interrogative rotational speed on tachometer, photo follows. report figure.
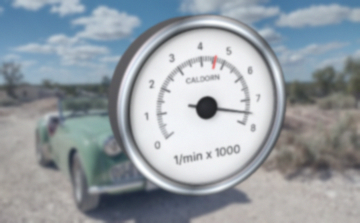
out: 7500 rpm
